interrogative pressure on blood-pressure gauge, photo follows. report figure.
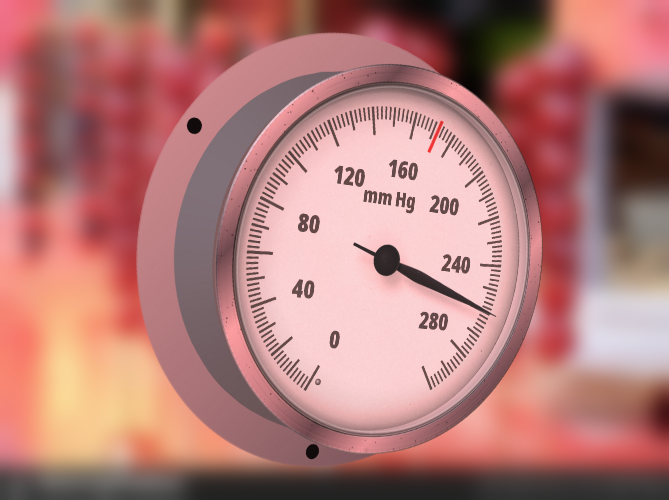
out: 260 mmHg
